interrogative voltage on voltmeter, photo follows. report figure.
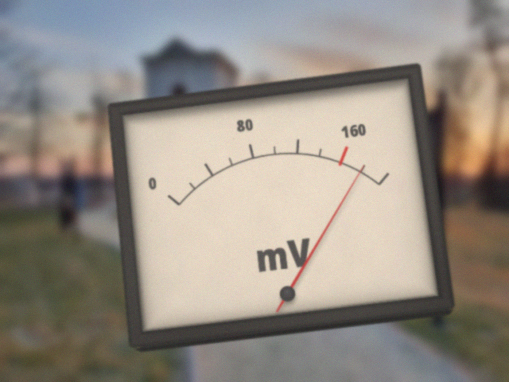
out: 180 mV
